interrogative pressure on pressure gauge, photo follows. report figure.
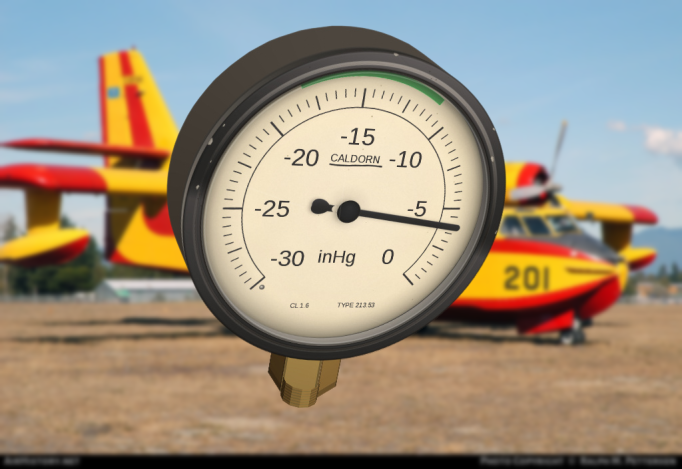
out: -4 inHg
